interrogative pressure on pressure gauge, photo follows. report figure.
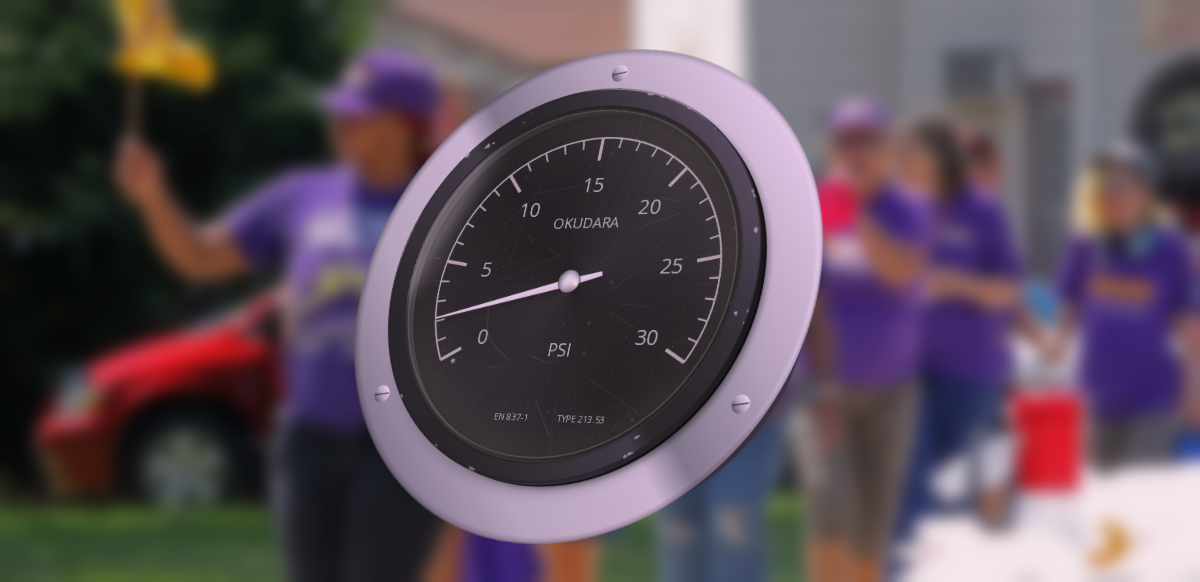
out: 2 psi
